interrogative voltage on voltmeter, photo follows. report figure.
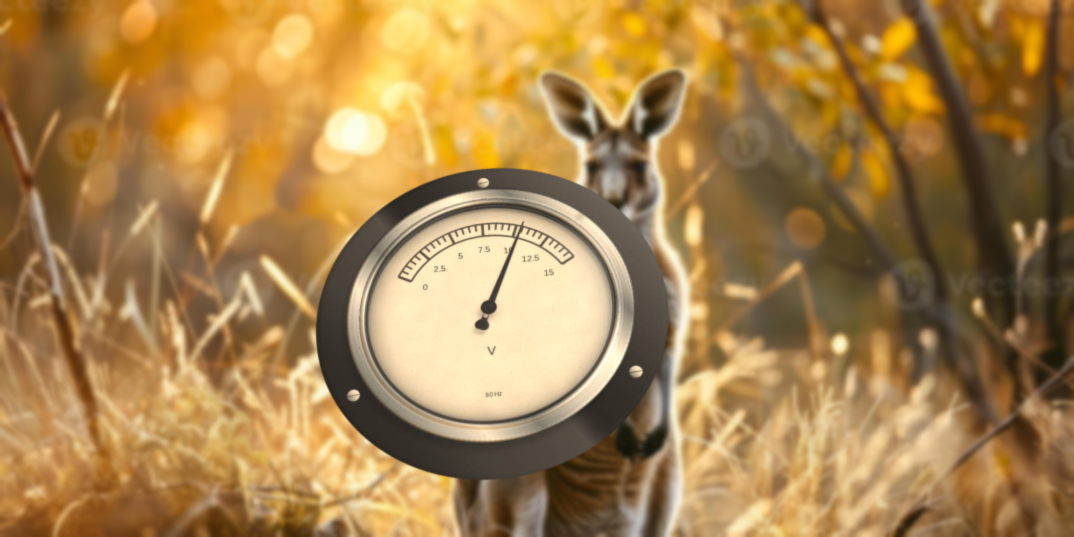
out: 10.5 V
